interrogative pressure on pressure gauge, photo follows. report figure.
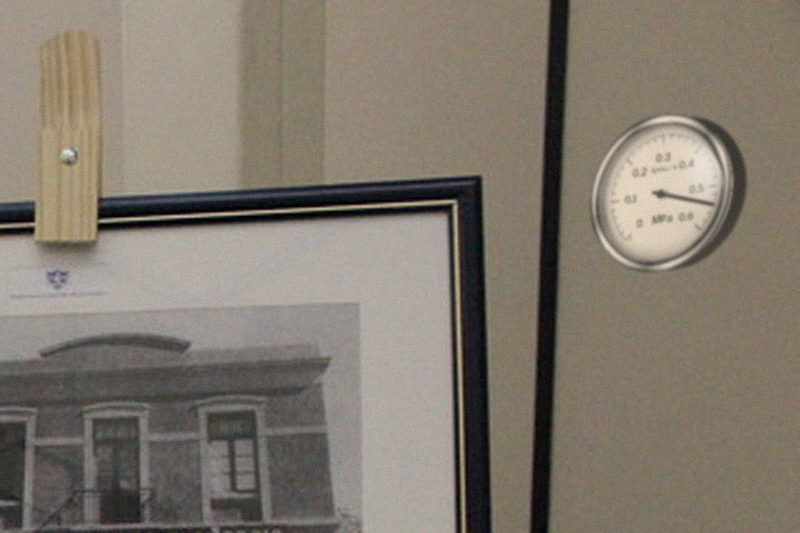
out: 0.54 MPa
